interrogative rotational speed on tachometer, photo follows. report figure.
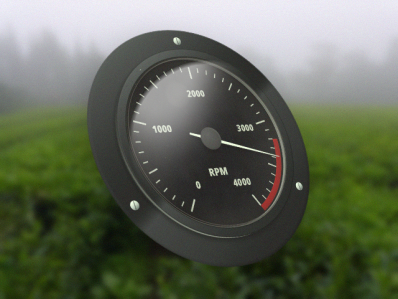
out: 3400 rpm
